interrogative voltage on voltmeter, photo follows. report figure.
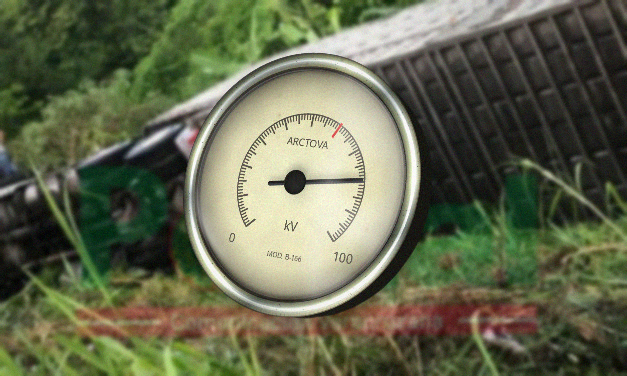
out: 80 kV
